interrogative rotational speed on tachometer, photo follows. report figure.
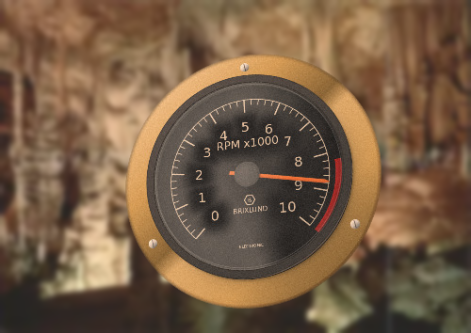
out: 8800 rpm
